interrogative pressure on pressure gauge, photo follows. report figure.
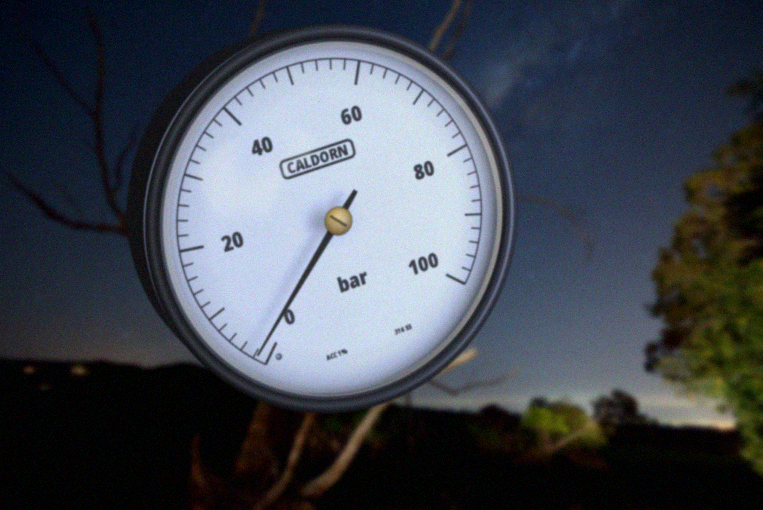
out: 2 bar
